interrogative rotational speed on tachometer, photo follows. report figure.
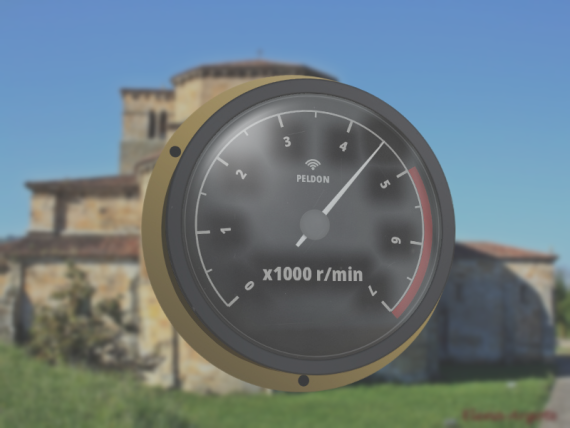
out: 4500 rpm
